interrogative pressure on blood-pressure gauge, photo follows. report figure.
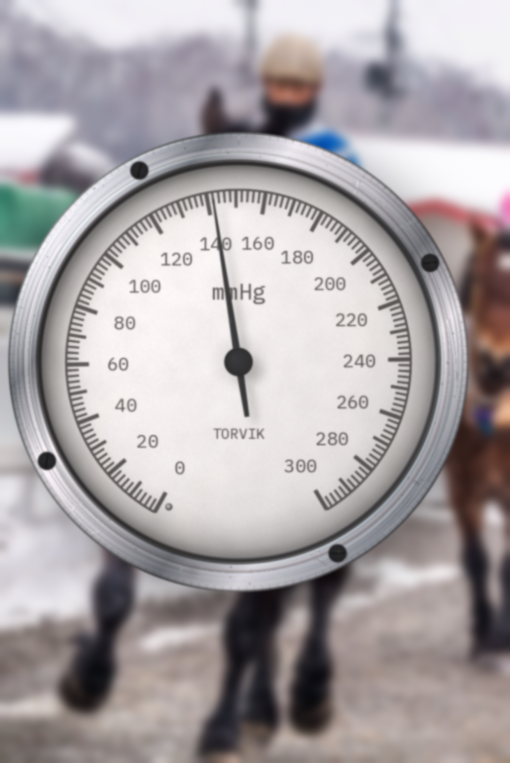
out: 142 mmHg
